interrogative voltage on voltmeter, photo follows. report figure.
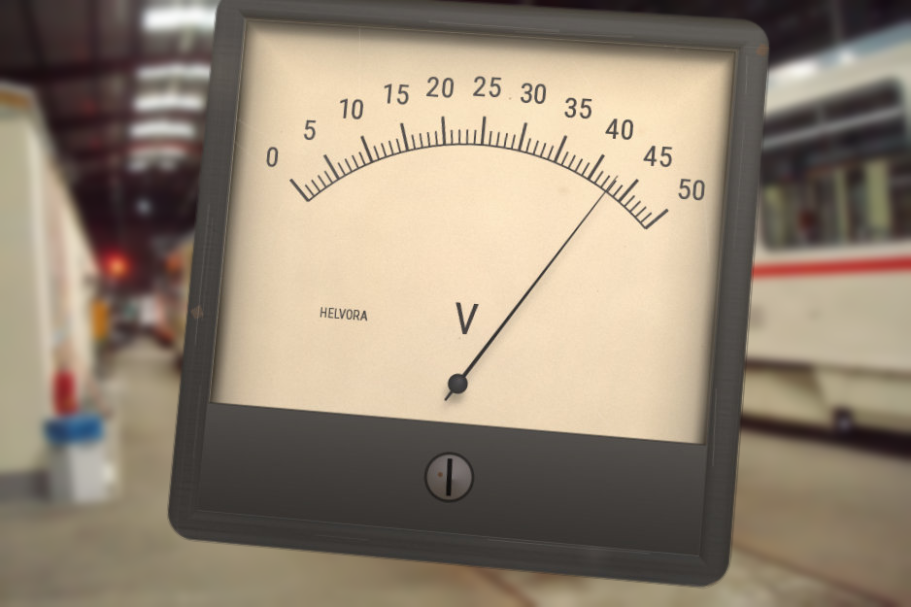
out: 43 V
